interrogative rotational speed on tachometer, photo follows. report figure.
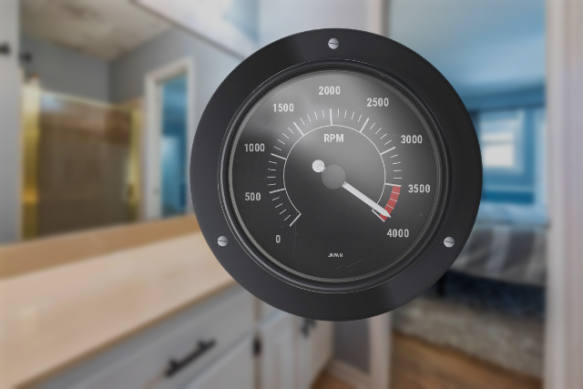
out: 3900 rpm
